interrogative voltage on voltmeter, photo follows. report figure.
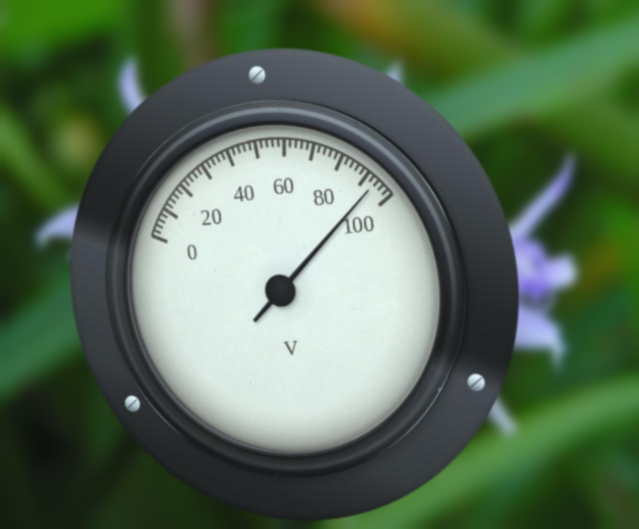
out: 94 V
